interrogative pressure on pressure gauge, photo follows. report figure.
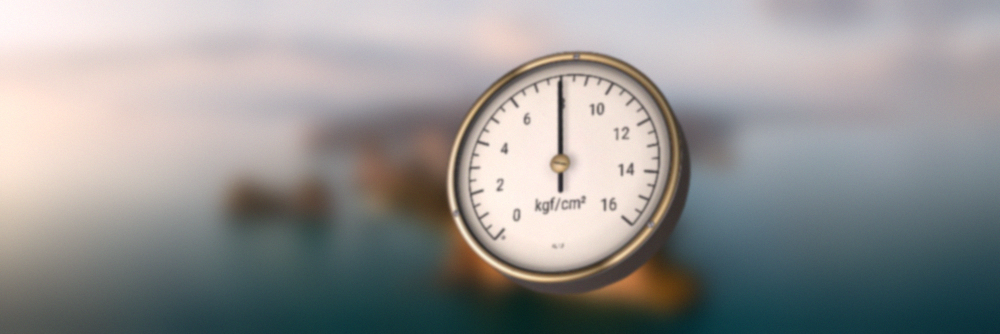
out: 8 kg/cm²
